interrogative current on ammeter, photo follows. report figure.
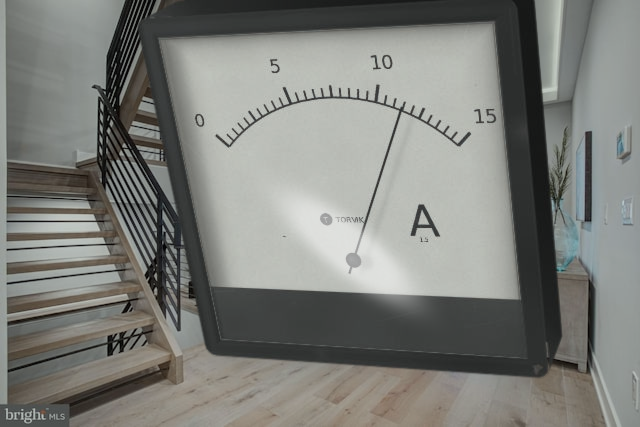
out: 11.5 A
